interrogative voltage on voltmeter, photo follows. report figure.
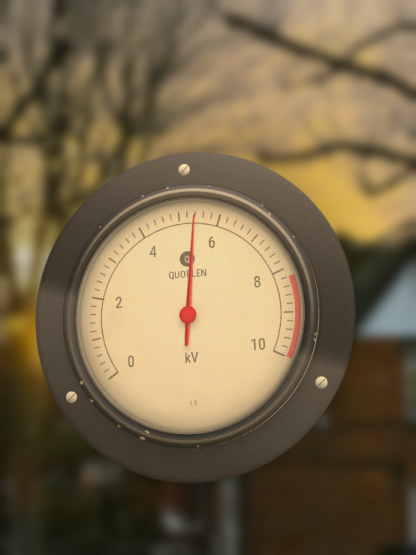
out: 5.4 kV
